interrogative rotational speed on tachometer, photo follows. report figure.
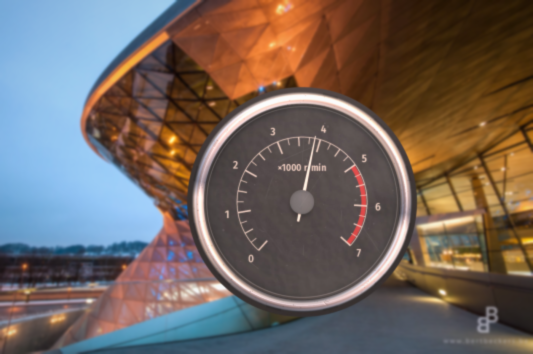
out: 3875 rpm
